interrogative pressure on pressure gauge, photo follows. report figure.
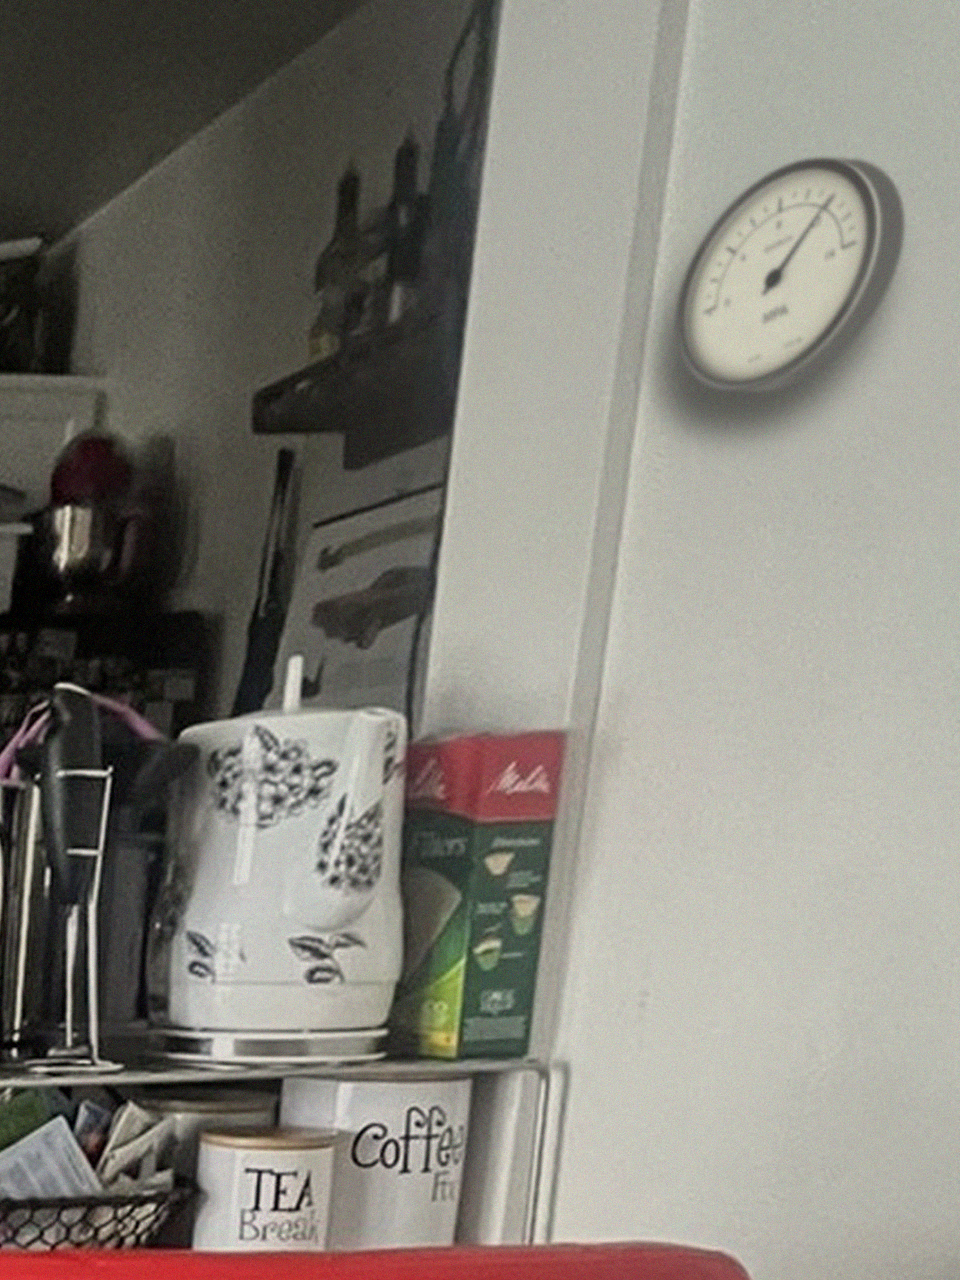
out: 12 MPa
